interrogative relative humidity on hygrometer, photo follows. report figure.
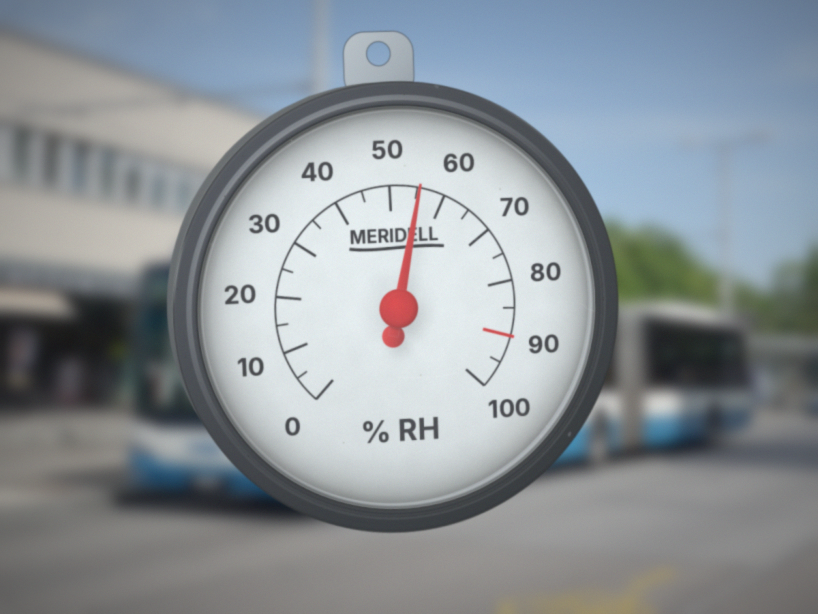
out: 55 %
